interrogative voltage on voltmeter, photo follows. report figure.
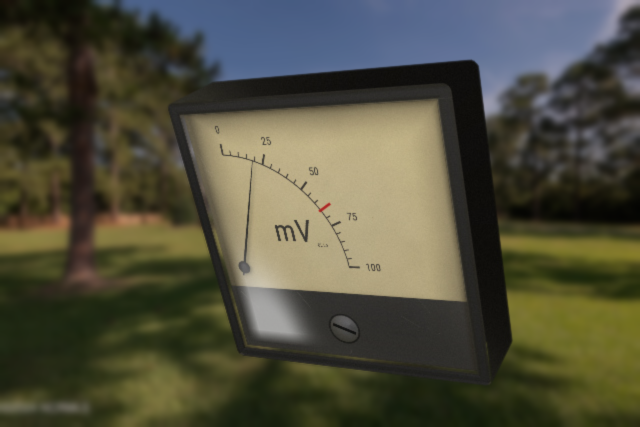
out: 20 mV
